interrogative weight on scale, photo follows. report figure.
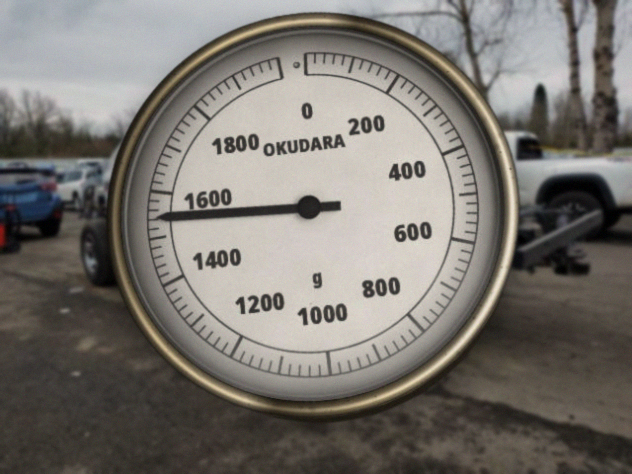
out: 1540 g
